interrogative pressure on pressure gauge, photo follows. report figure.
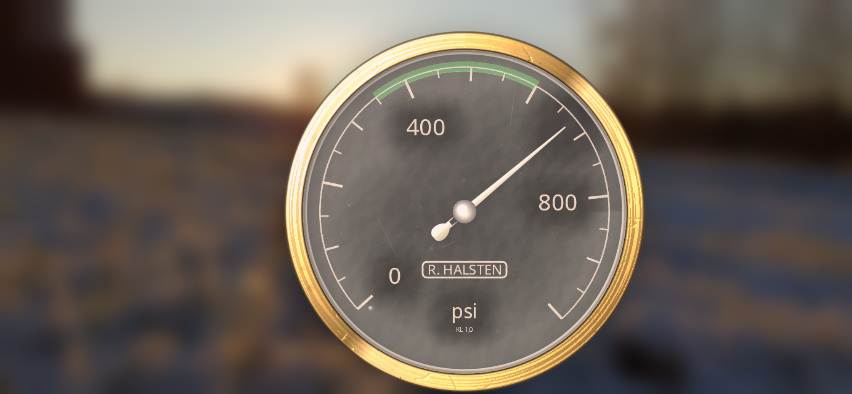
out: 675 psi
